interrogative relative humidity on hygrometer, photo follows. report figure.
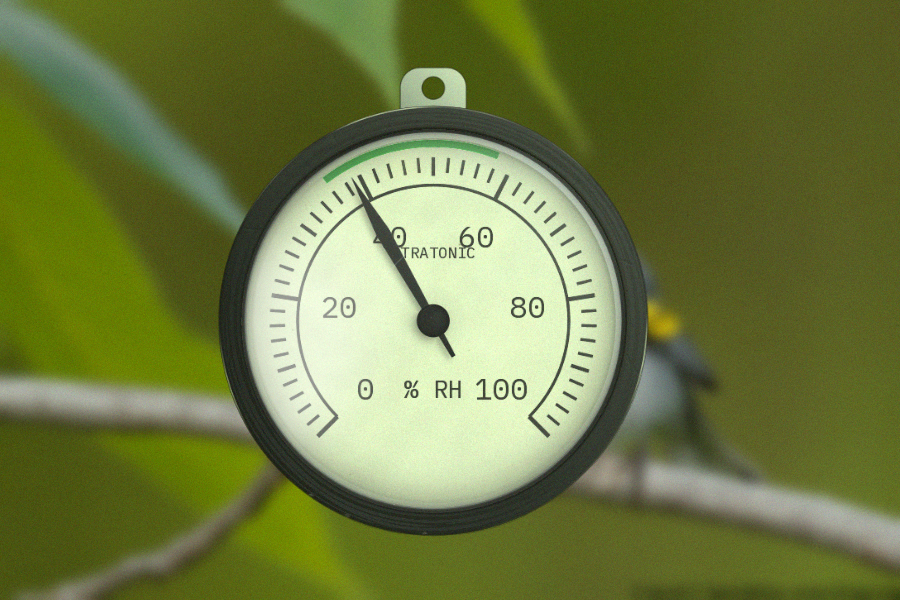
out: 39 %
